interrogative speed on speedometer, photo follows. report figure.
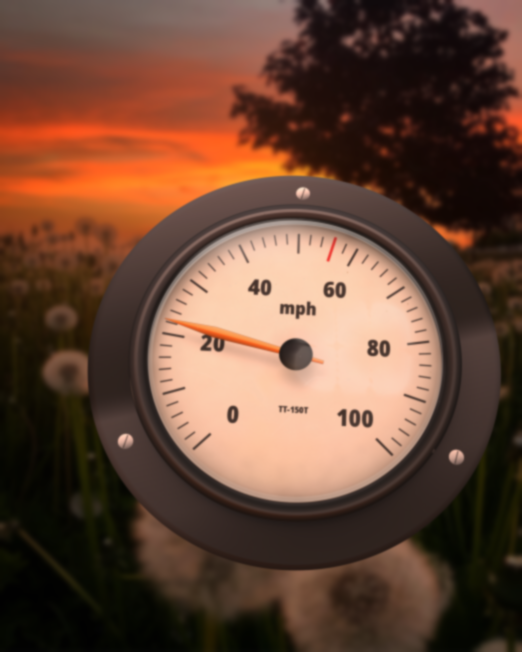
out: 22 mph
